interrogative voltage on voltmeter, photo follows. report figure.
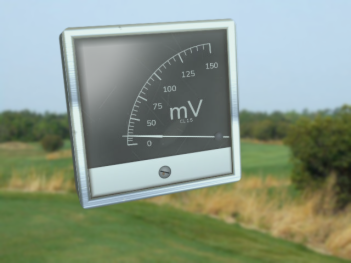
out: 25 mV
